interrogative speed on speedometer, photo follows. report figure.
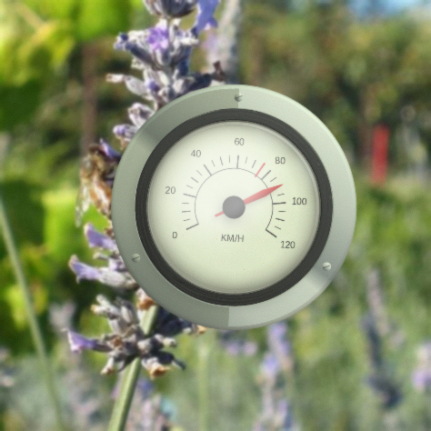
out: 90 km/h
